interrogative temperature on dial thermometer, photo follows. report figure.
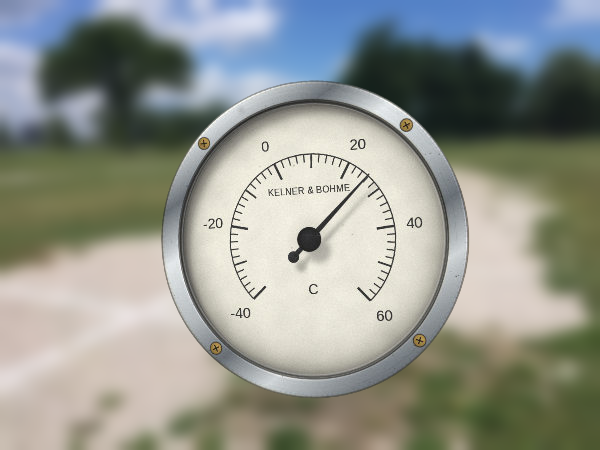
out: 26 °C
